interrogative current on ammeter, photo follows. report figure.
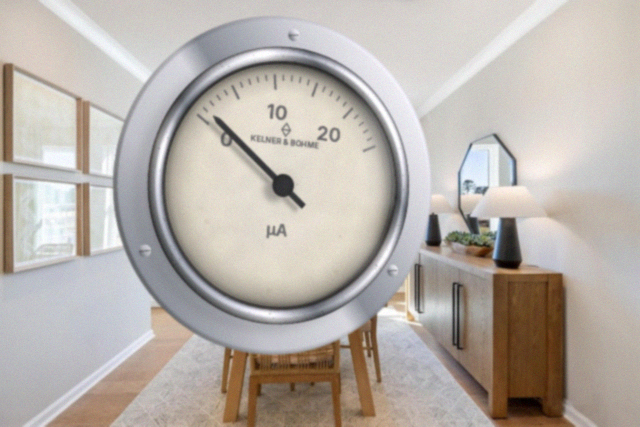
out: 1 µA
